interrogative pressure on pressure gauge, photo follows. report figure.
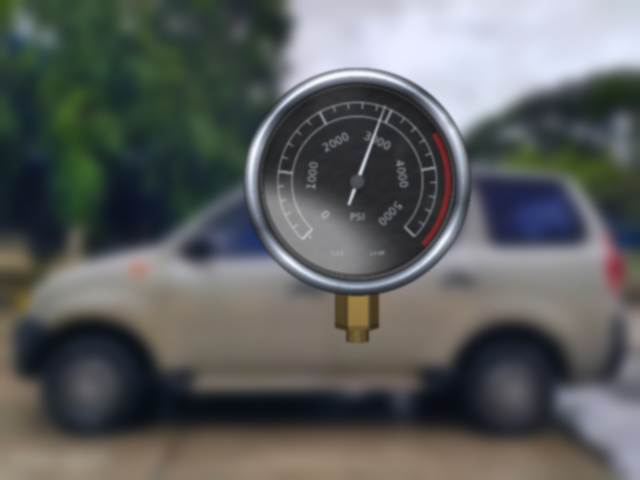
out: 2900 psi
